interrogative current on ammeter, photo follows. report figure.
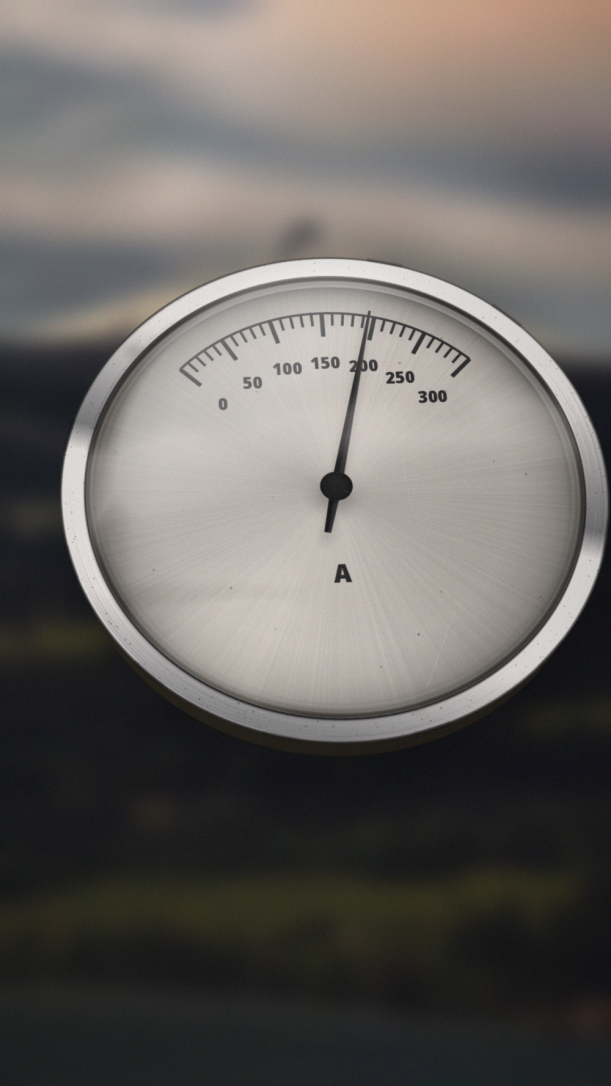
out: 195 A
